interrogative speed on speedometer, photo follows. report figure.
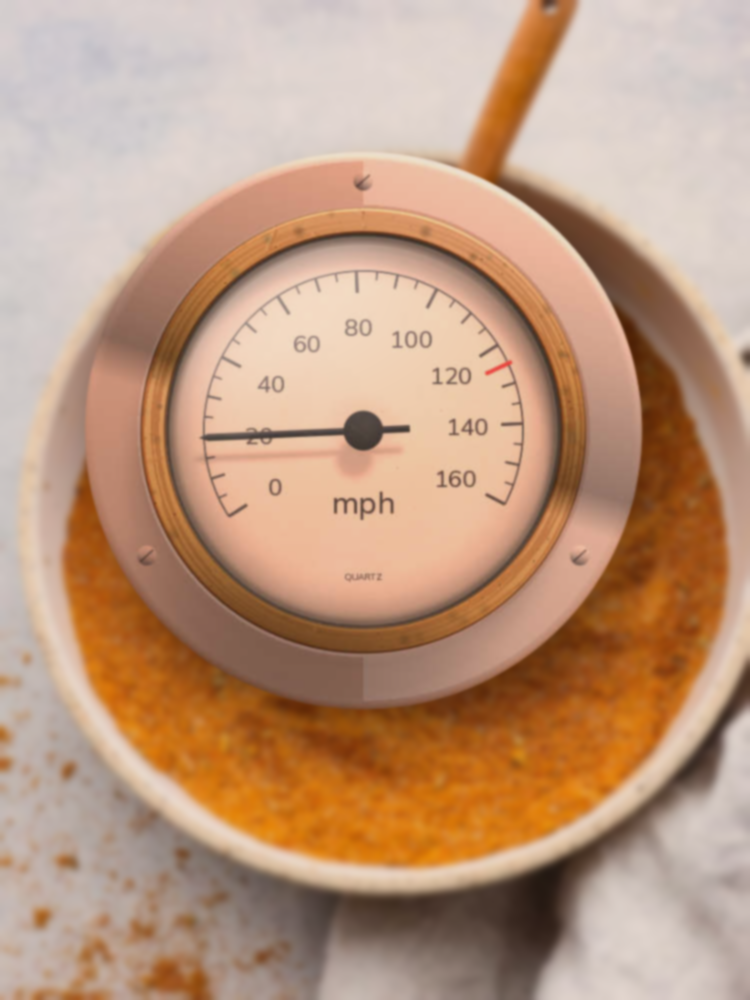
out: 20 mph
